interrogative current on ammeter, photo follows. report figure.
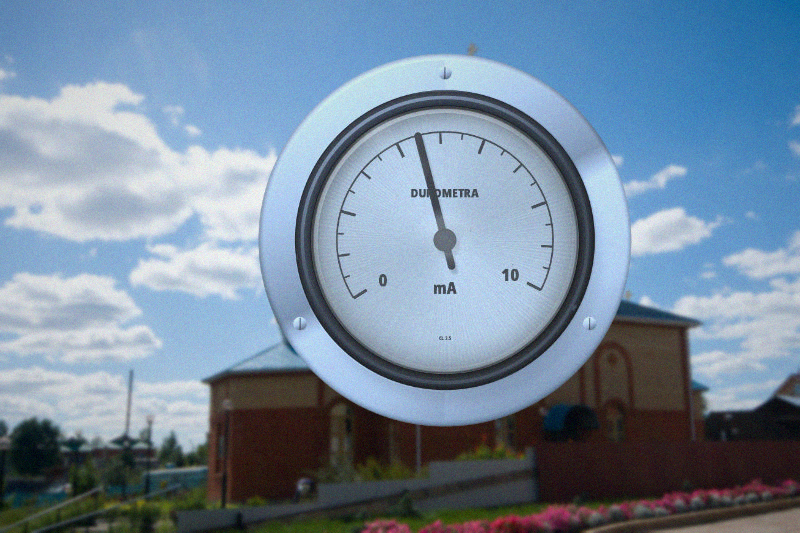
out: 4.5 mA
